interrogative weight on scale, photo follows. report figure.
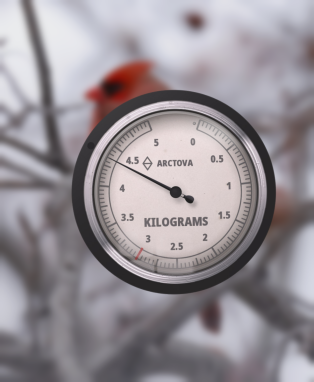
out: 4.35 kg
